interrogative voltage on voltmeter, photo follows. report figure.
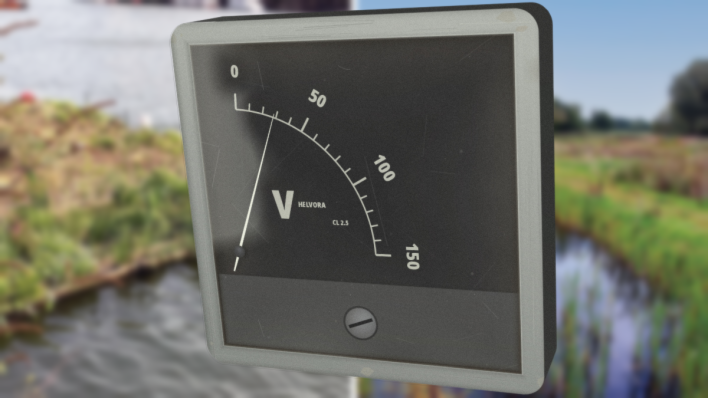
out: 30 V
